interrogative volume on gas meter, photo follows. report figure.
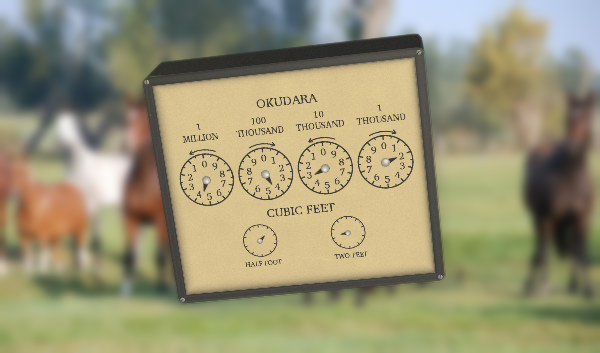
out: 443200 ft³
